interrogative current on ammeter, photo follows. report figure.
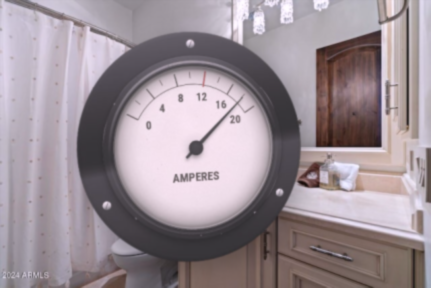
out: 18 A
